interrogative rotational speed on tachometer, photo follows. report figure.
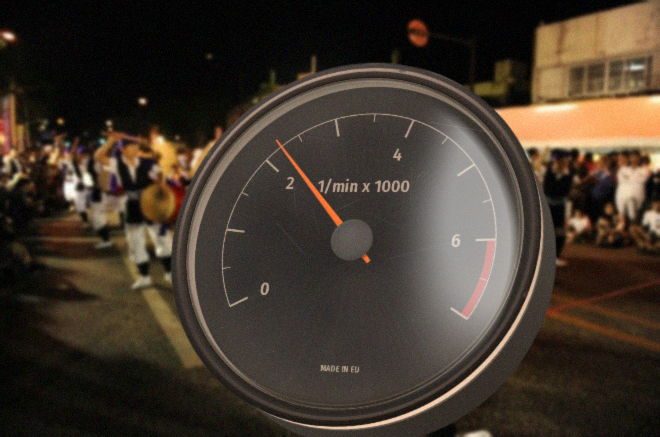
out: 2250 rpm
